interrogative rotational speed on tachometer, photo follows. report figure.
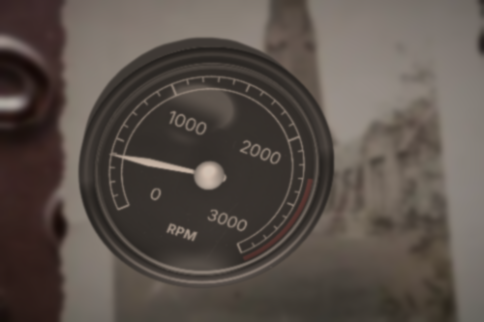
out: 400 rpm
